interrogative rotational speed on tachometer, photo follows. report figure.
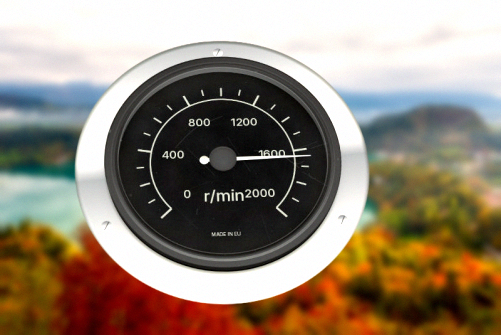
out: 1650 rpm
